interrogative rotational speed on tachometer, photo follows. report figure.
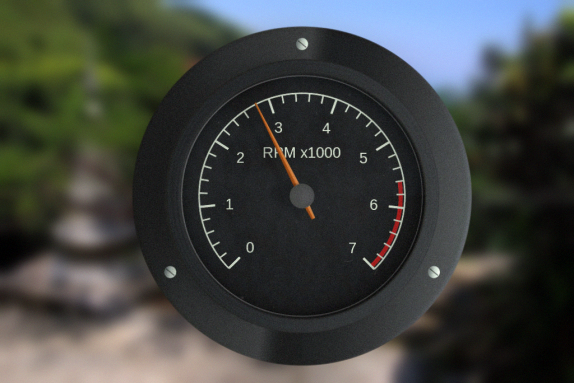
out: 2800 rpm
